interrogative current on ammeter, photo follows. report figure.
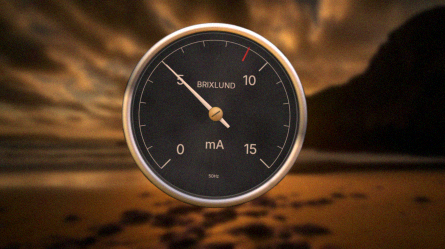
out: 5 mA
